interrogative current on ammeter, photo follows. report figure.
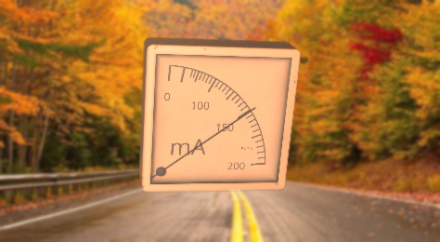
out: 150 mA
